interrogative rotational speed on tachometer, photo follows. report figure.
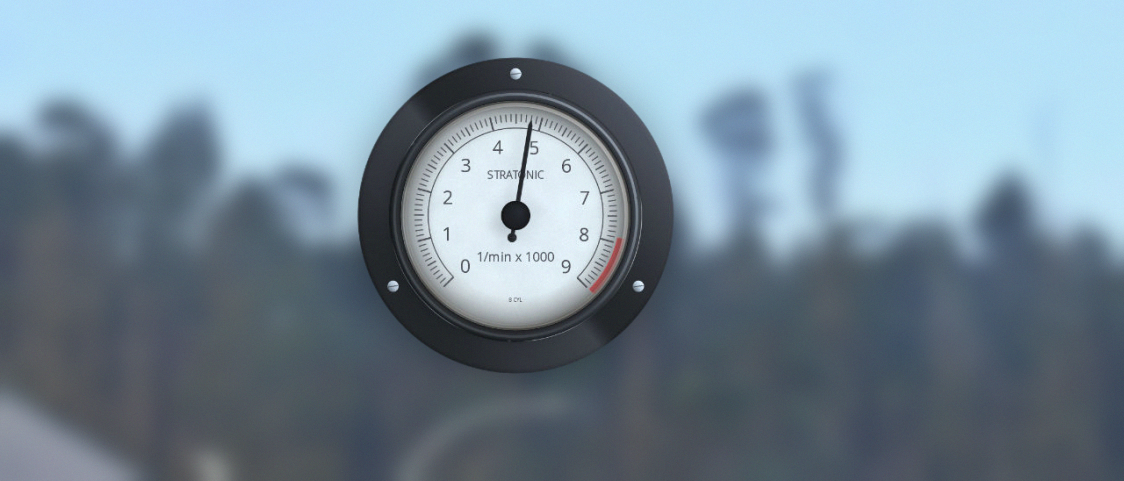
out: 4800 rpm
